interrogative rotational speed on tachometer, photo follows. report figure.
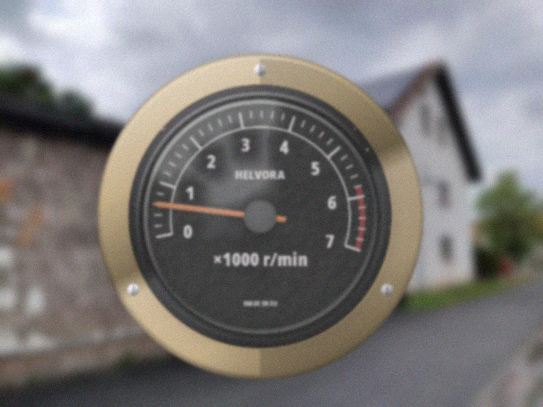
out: 600 rpm
